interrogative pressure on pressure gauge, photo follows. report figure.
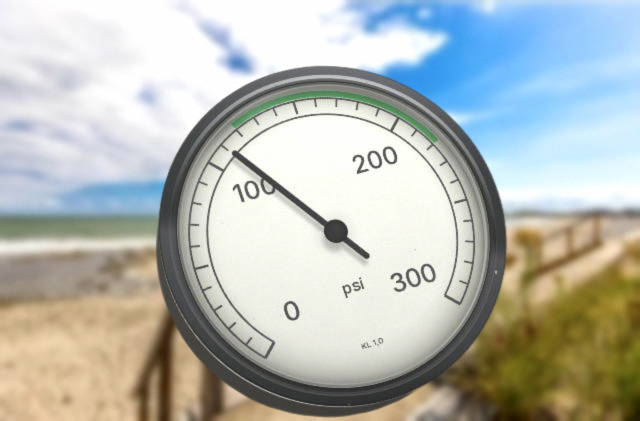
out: 110 psi
